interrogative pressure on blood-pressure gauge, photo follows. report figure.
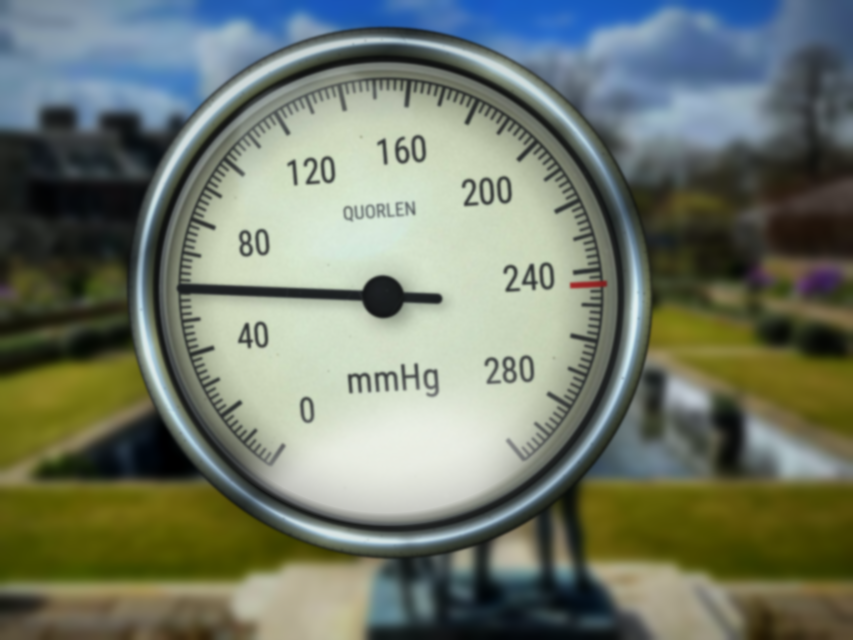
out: 60 mmHg
